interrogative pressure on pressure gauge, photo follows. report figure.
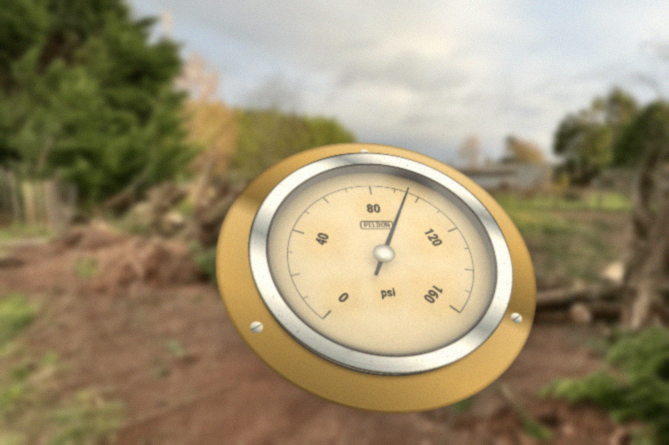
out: 95 psi
